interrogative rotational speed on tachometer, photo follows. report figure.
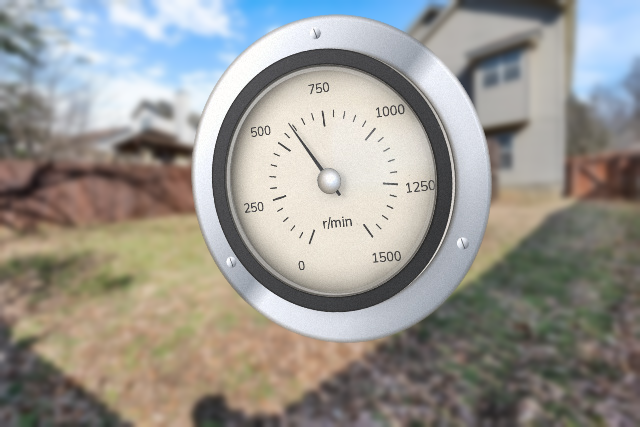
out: 600 rpm
